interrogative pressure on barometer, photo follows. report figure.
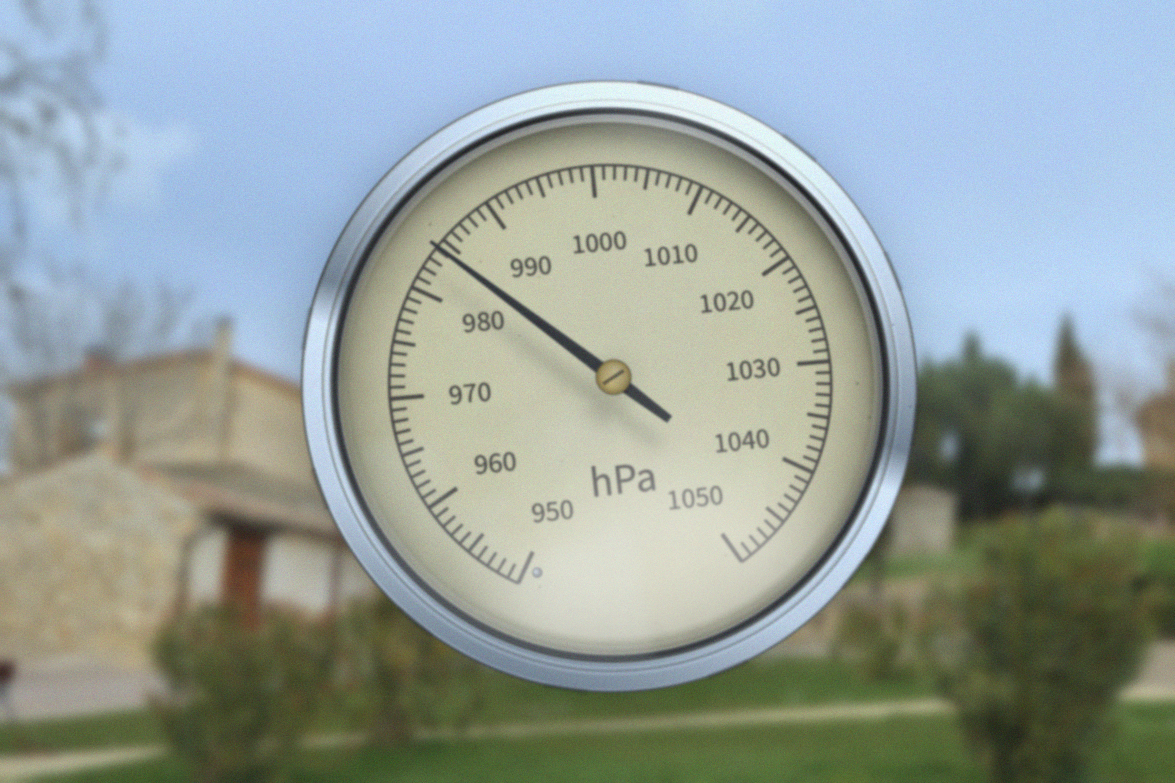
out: 984 hPa
